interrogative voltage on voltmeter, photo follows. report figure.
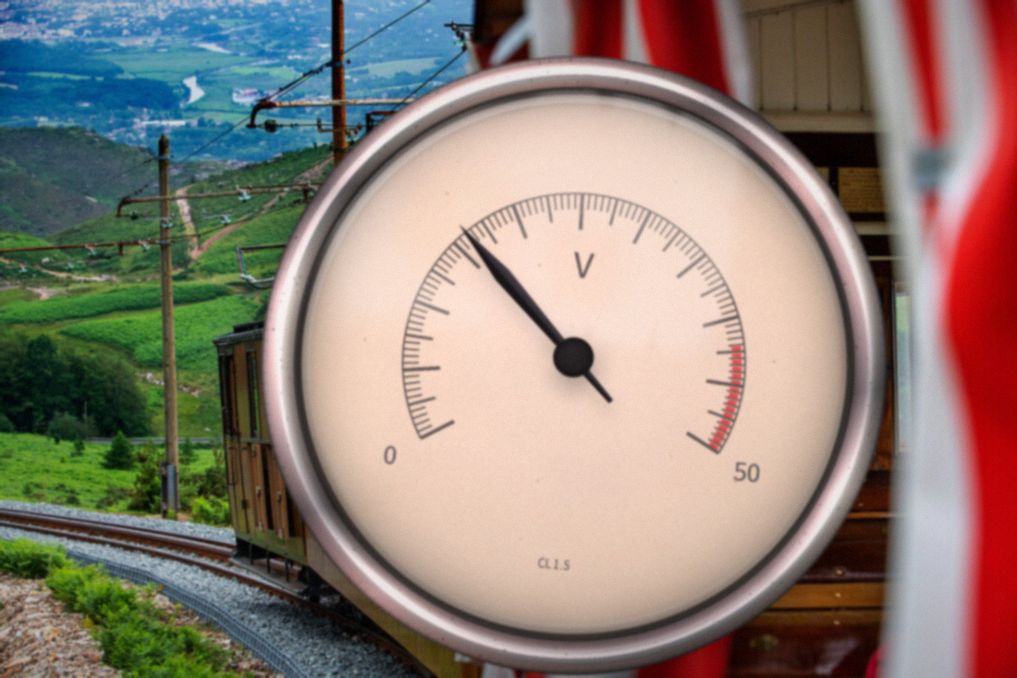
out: 16 V
